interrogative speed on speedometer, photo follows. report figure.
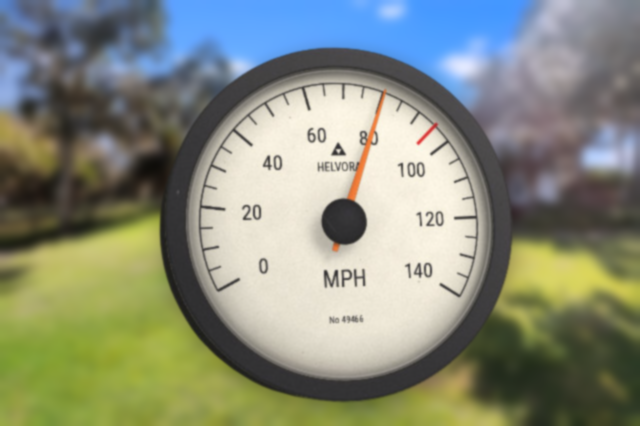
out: 80 mph
